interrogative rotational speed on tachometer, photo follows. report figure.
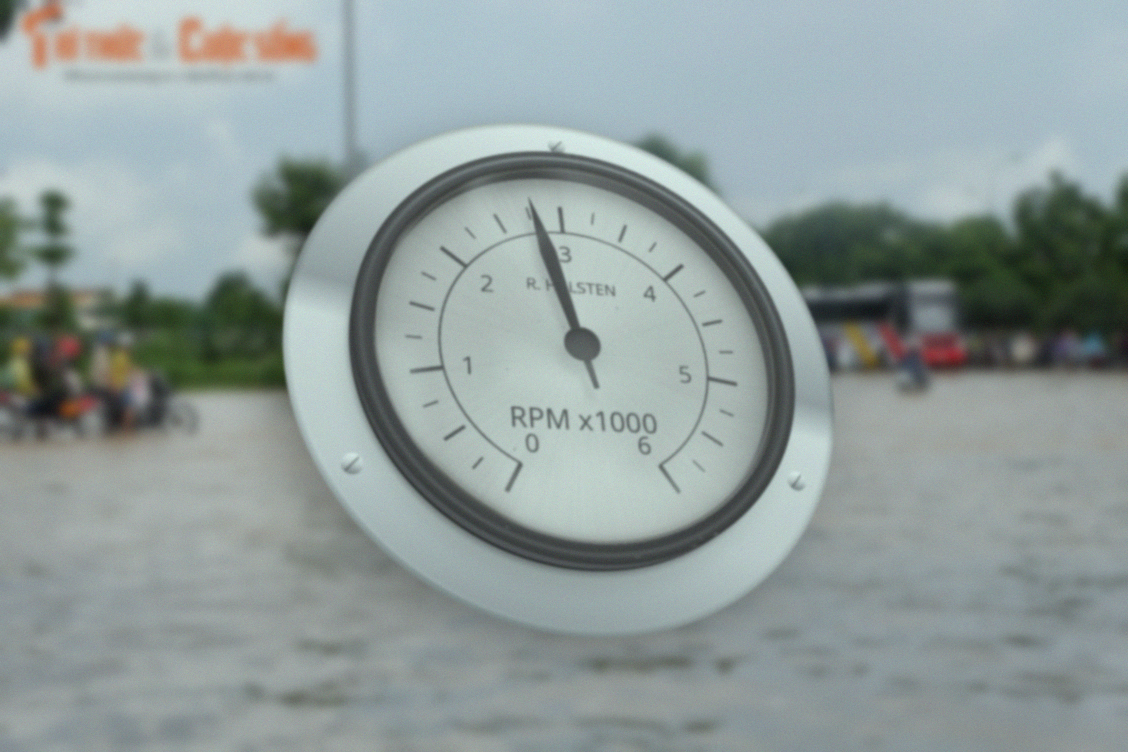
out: 2750 rpm
